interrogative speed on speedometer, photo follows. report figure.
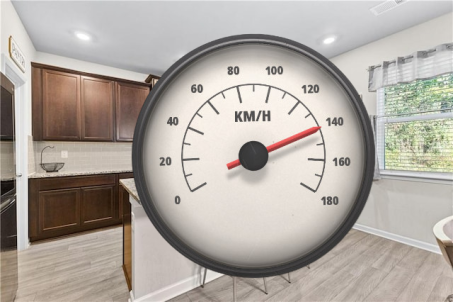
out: 140 km/h
